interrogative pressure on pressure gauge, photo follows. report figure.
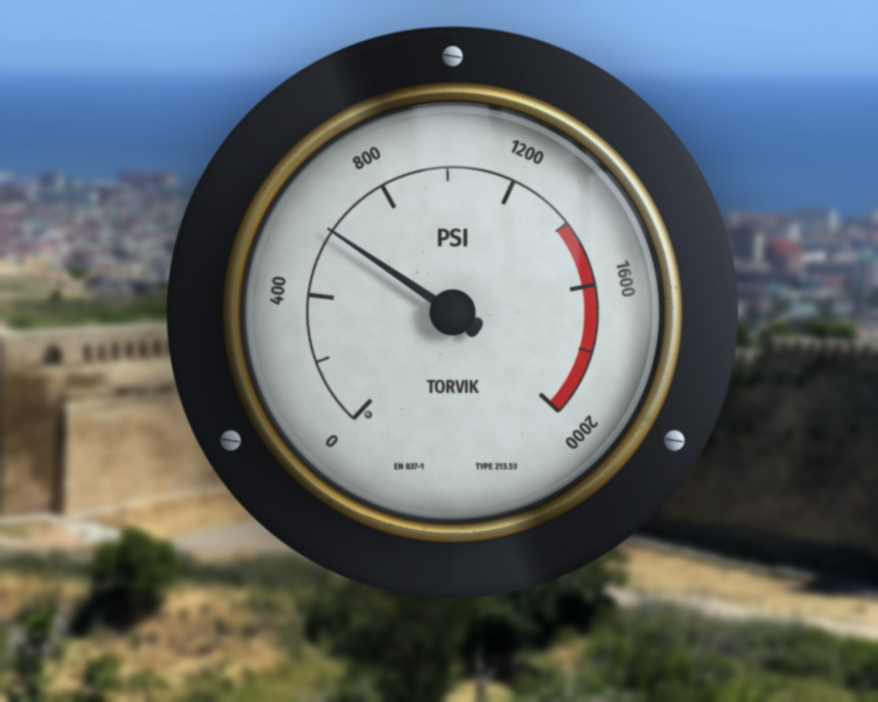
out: 600 psi
